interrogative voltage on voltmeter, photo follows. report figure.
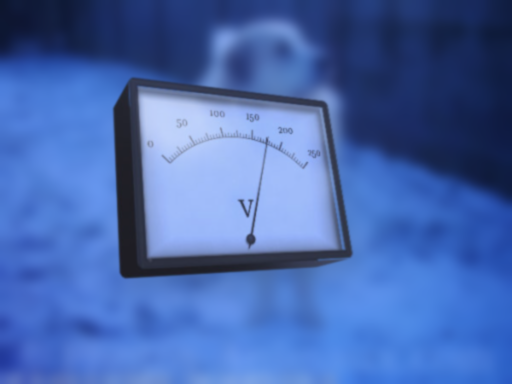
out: 175 V
